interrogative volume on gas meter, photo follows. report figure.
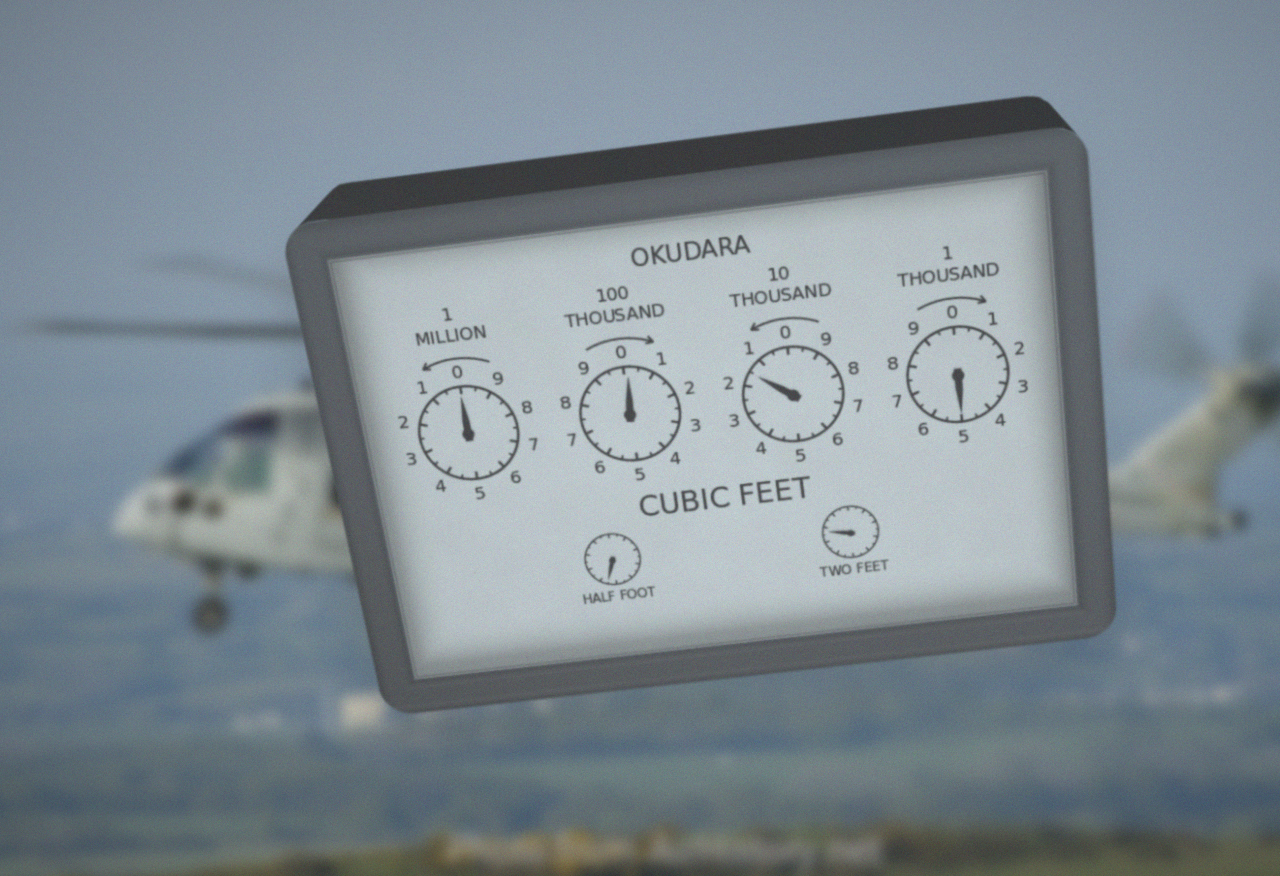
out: 1500 ft³
